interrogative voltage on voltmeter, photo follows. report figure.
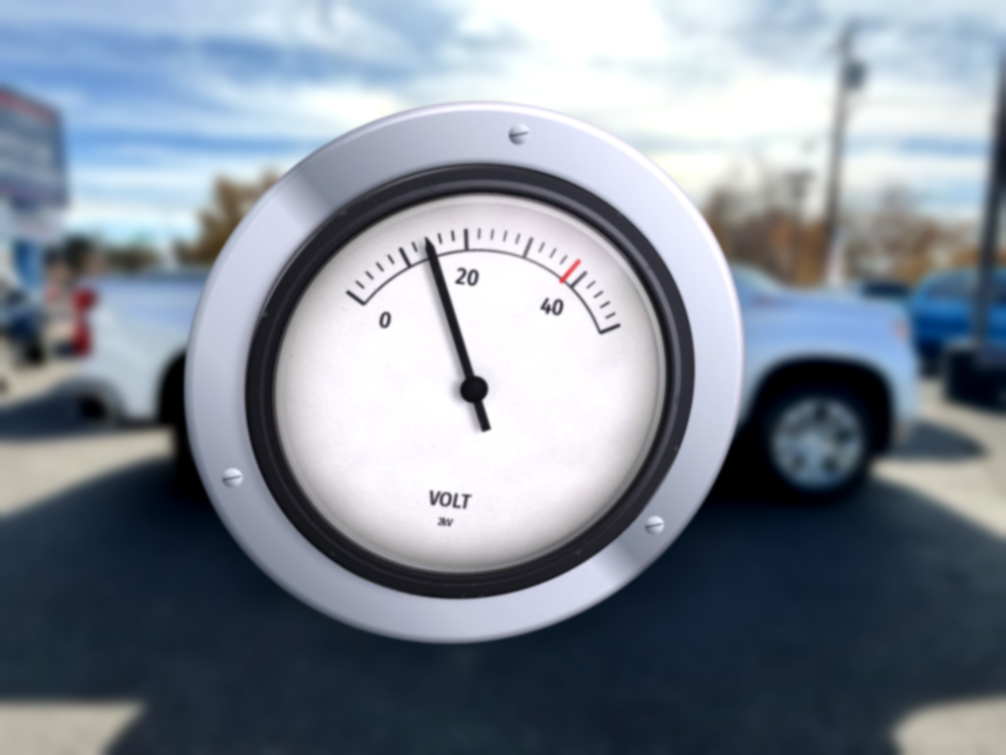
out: 14 V
